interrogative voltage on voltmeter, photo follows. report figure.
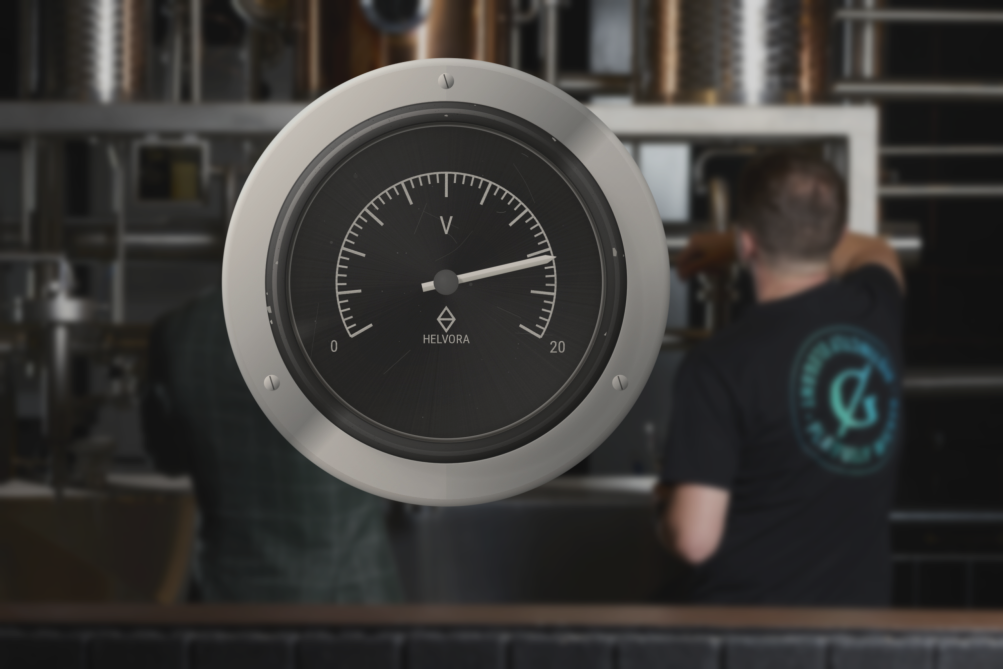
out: 16.4 V
